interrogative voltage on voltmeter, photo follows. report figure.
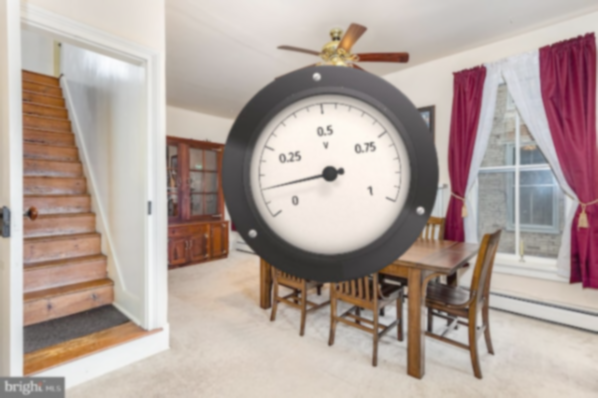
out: 0.1 V
